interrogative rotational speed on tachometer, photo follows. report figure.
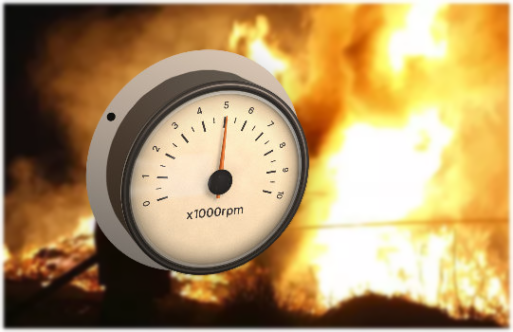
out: 5000 rpm
